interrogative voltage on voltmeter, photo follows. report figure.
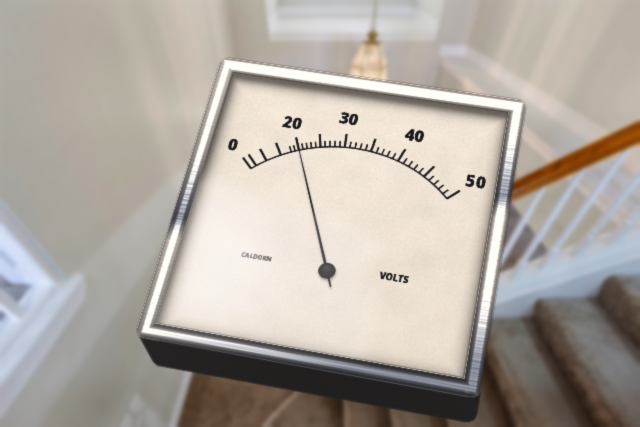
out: 20 V
